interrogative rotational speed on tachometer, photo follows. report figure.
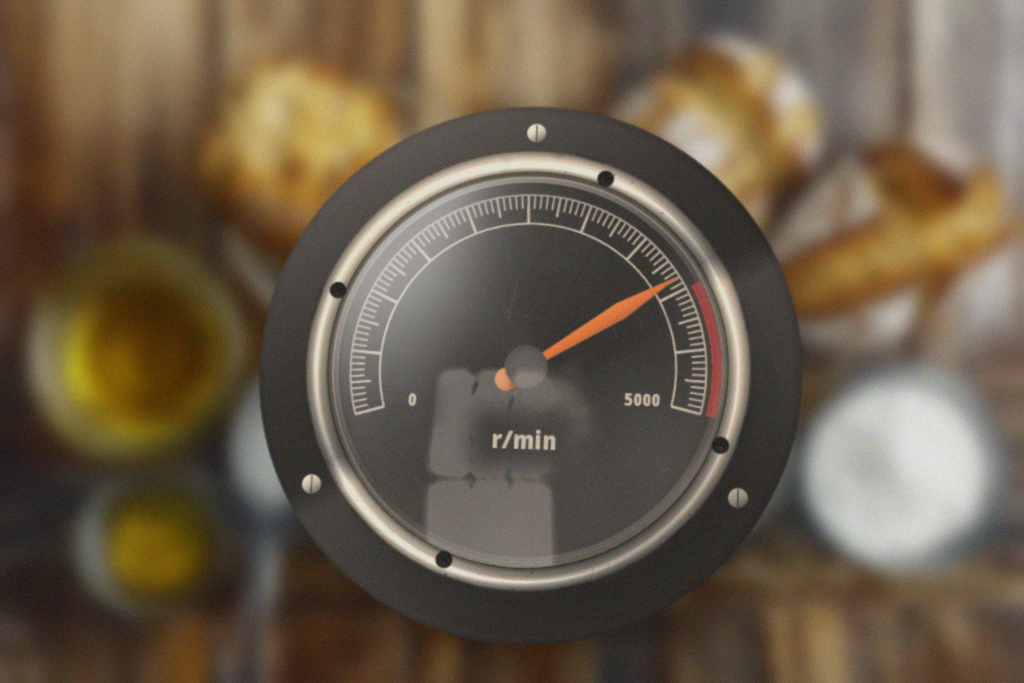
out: 3900 rpm
